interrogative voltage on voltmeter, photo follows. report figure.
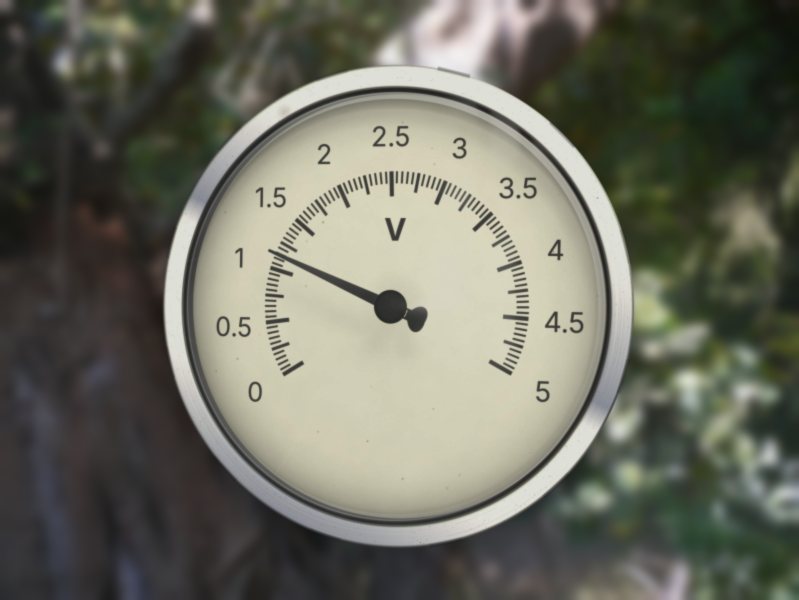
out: 1.15 V
